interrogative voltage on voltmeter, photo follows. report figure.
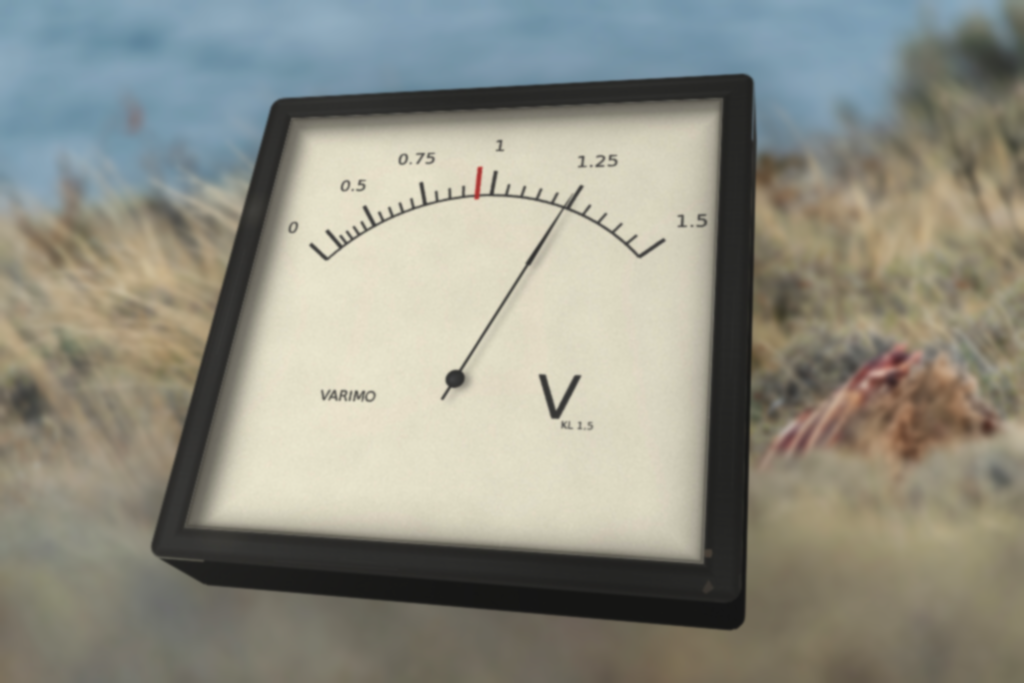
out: 1.25 V
